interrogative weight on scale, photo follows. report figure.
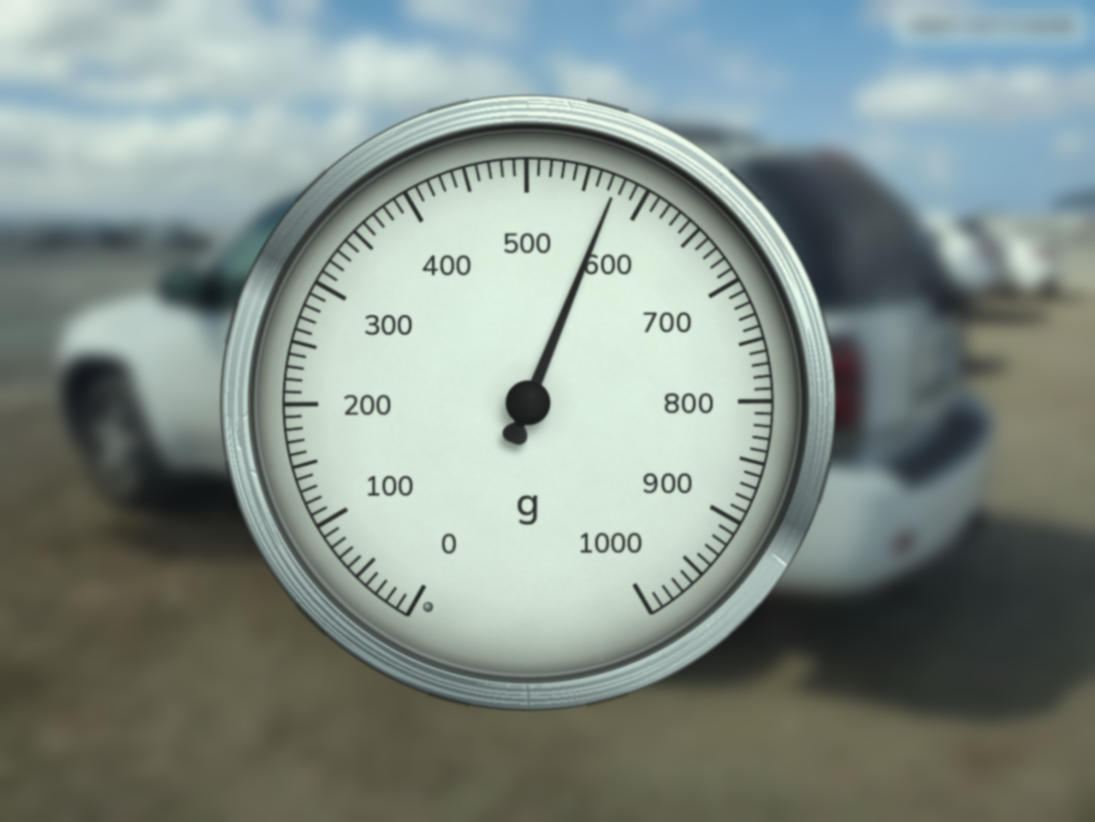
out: 575 g
